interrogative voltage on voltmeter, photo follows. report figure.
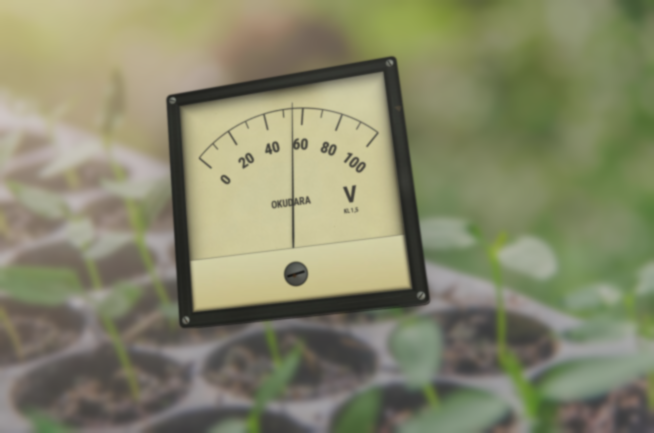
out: 55 V
